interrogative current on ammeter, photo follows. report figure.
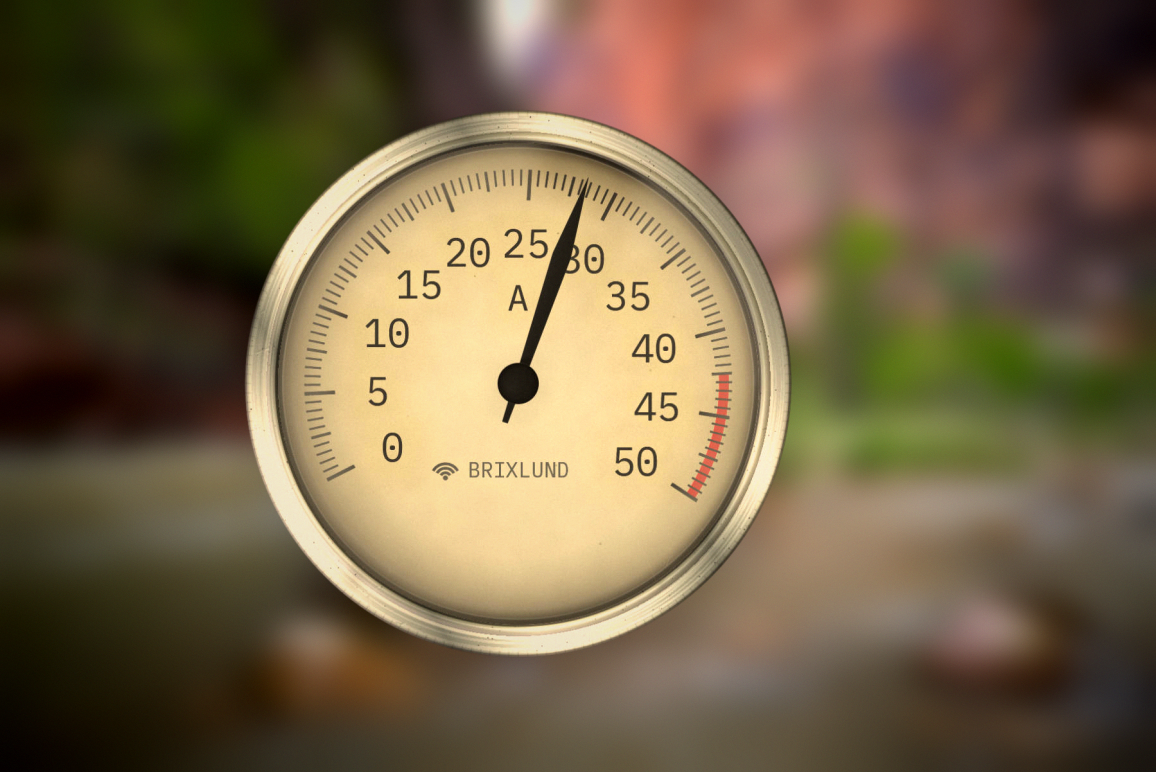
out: 28.25 A
